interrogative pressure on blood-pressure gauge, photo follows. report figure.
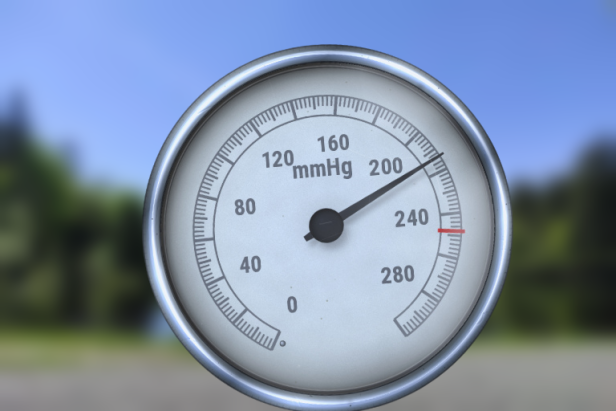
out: 214 mmHg
